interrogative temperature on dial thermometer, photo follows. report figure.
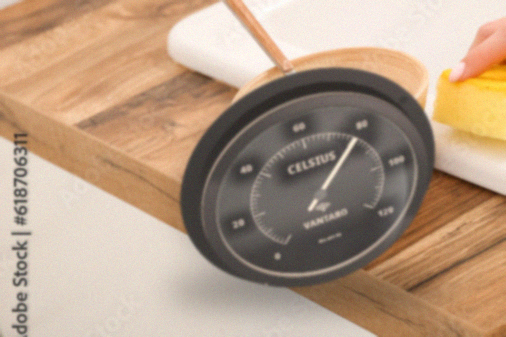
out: 80 °C
